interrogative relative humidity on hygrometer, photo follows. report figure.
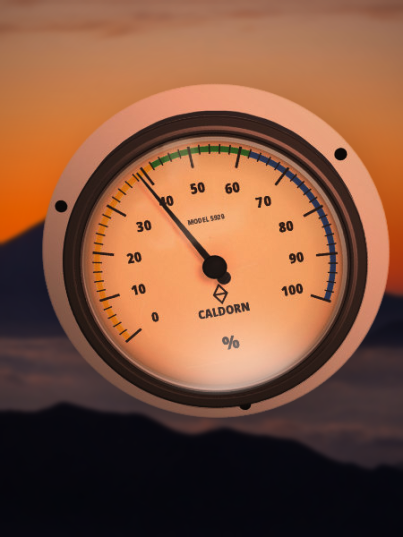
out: 39 %
